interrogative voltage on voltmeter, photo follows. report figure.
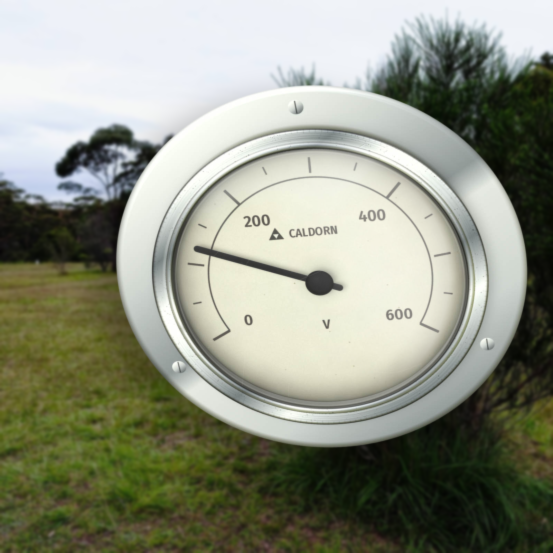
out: 125 V
